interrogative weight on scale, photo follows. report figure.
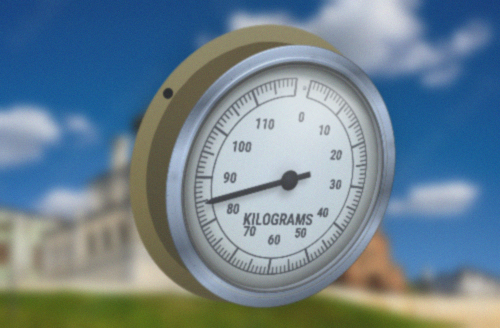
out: 85 kg
